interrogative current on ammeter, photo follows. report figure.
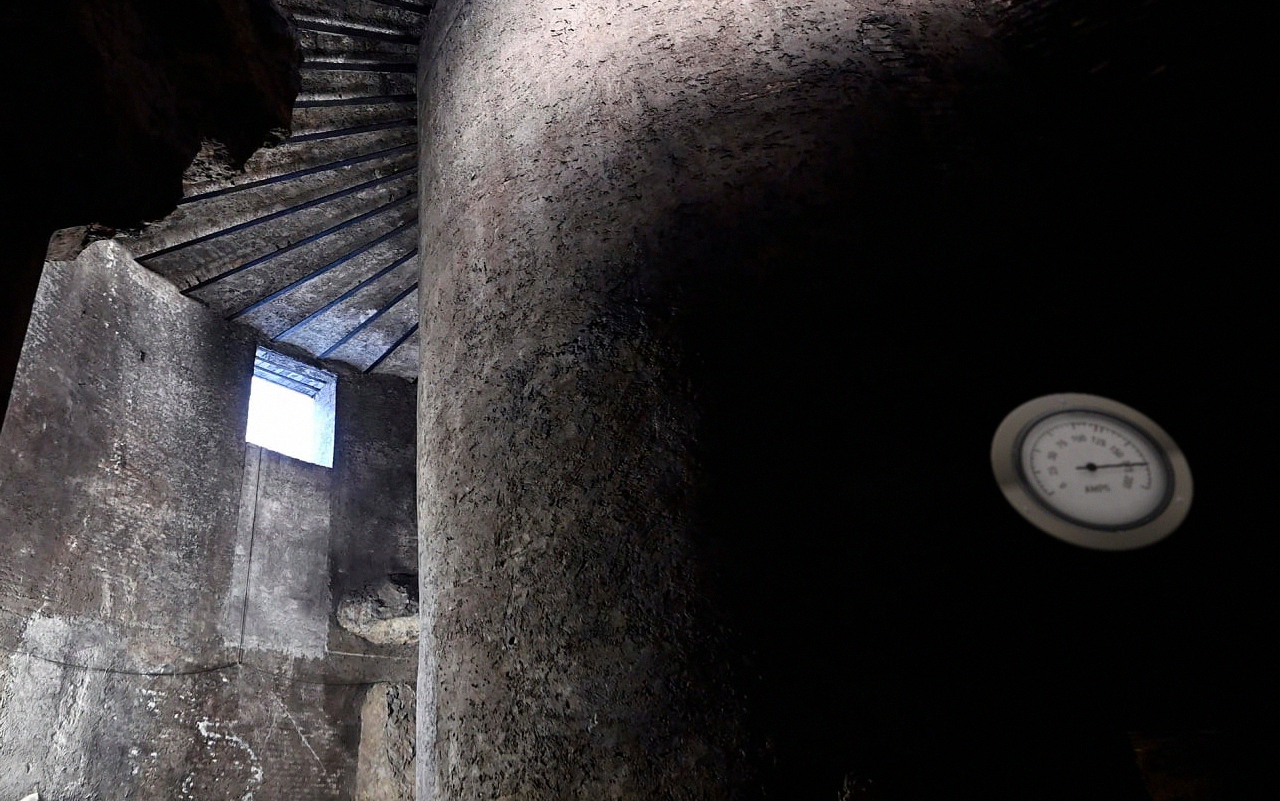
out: 175 A
